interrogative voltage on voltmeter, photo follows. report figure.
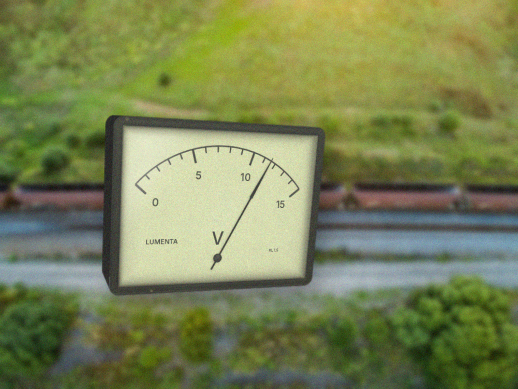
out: 11.5 V
